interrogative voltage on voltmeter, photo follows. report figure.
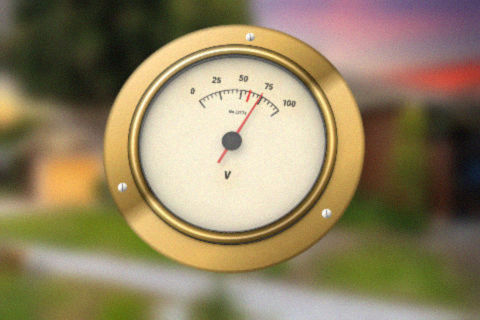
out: 75 V
